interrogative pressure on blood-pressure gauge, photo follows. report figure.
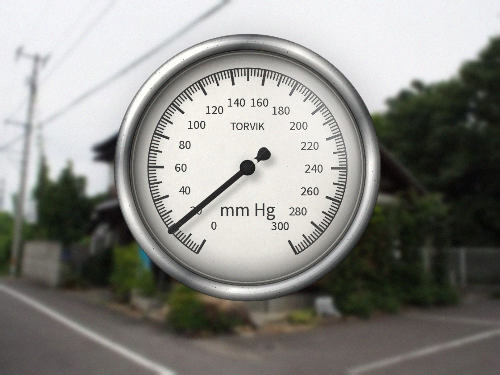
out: 20 mmHg
